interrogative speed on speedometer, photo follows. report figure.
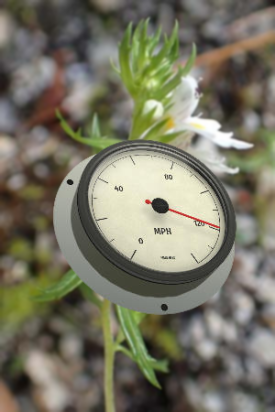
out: 120 mph
